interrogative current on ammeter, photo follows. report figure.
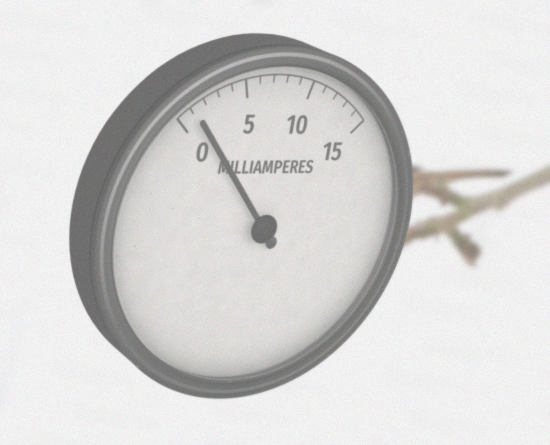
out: 1 mA
